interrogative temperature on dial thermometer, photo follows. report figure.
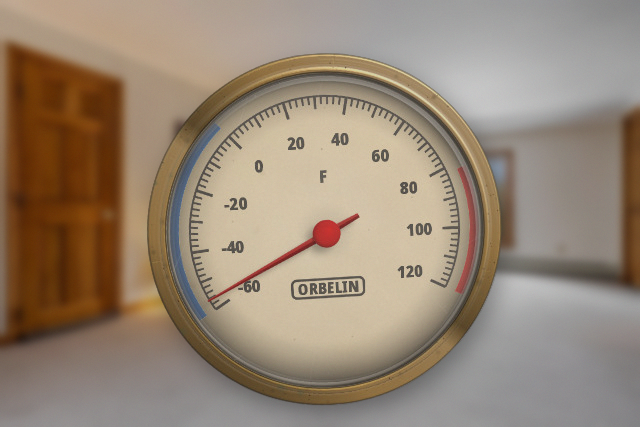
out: -56 °F
